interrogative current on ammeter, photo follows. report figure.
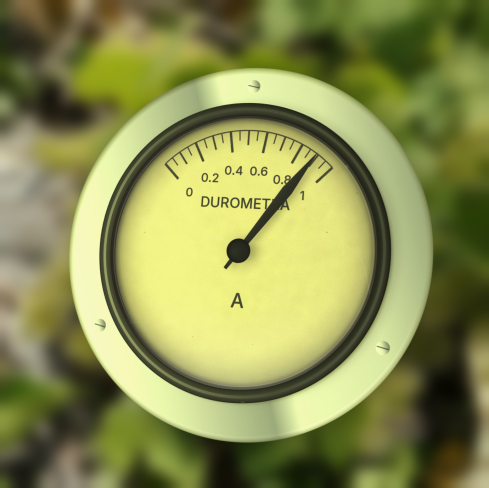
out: 0.9 A
